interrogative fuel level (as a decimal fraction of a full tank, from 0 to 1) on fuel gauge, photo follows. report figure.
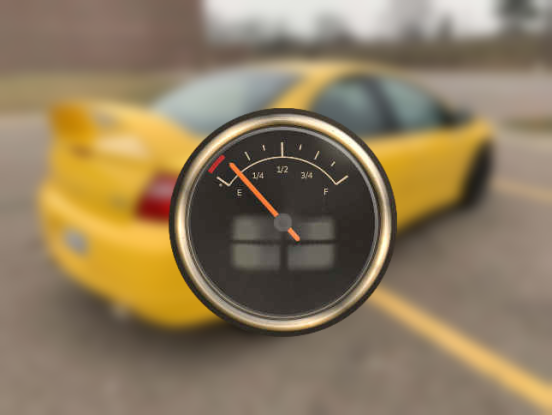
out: 0.125
